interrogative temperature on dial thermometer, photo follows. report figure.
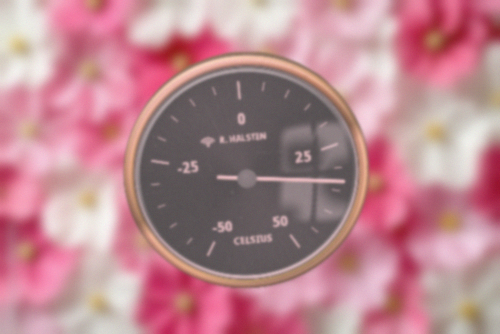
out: 32.5 °C
